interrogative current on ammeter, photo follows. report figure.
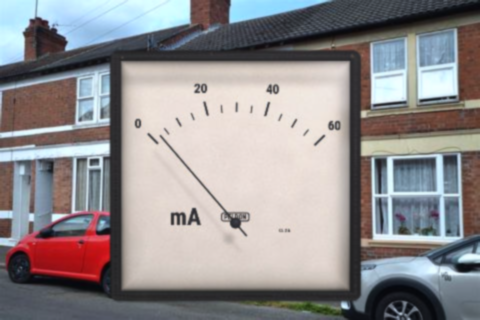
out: 2.5 mA
